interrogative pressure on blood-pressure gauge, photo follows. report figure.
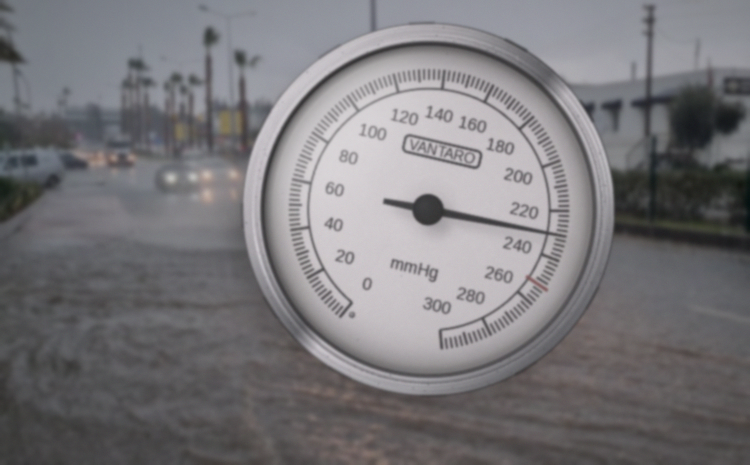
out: 230 mmHg
